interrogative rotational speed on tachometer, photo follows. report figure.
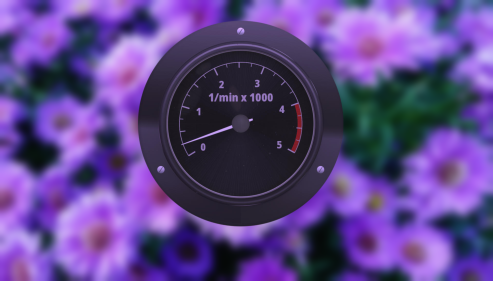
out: 250 rpm
